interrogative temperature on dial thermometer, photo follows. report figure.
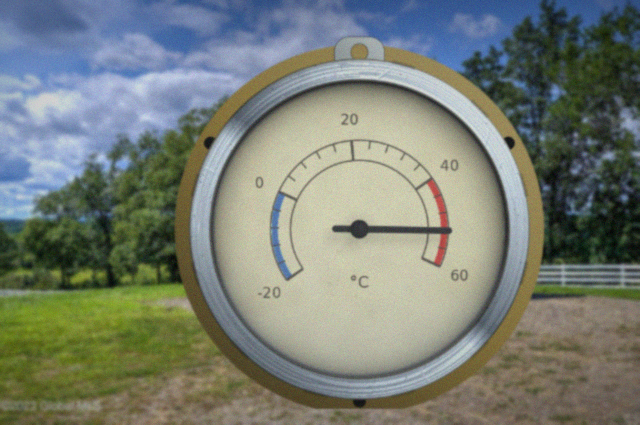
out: 52 °C
